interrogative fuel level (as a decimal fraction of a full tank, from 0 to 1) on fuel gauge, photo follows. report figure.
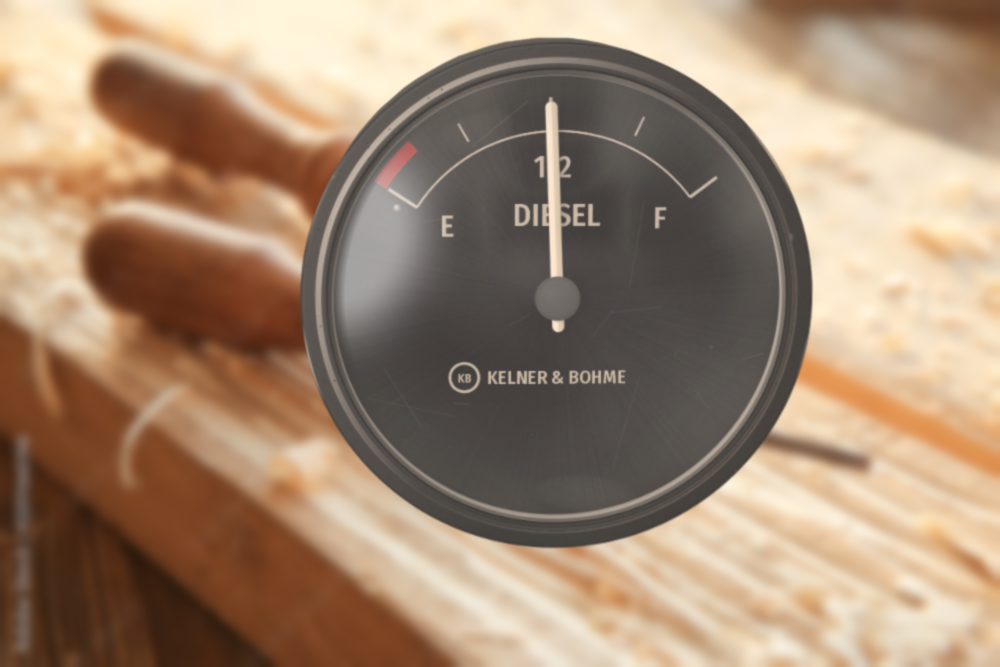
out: 0.5
